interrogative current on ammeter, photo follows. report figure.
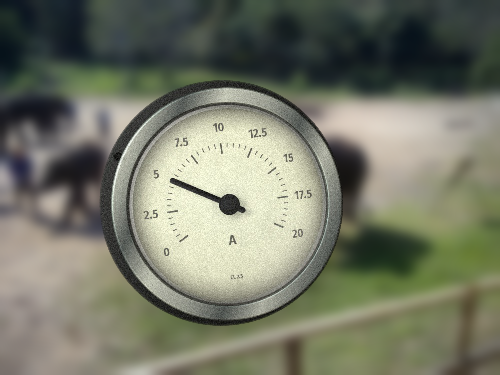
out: 5 A
